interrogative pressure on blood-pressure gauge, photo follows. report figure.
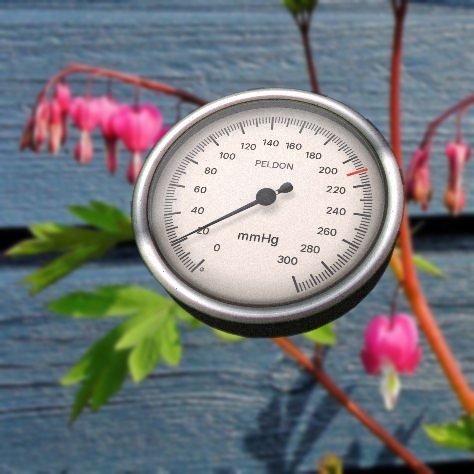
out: 20 mmHg
